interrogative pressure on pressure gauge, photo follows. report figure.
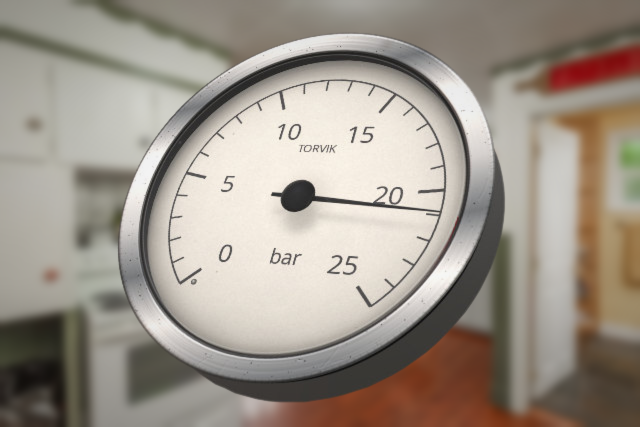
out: 21 bar
